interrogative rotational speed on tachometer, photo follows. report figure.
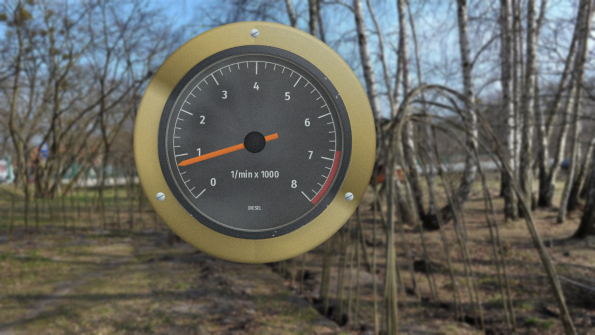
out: 800 rpm
